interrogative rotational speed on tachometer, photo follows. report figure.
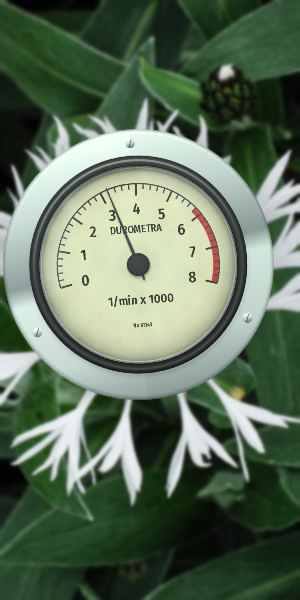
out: 3200 rpm
